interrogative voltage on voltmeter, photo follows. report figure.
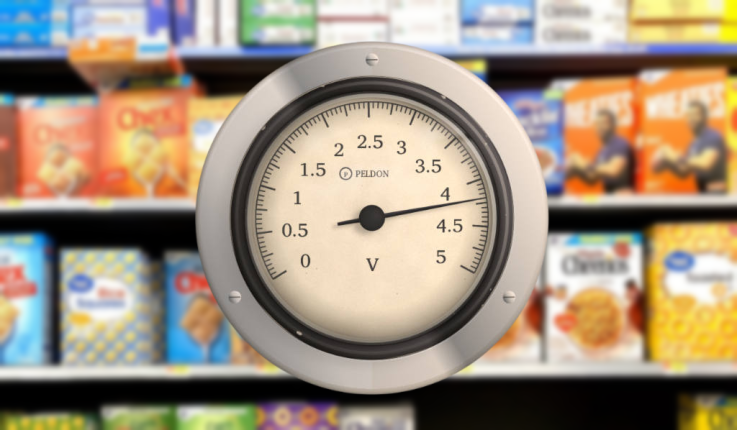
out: 4.2 V
